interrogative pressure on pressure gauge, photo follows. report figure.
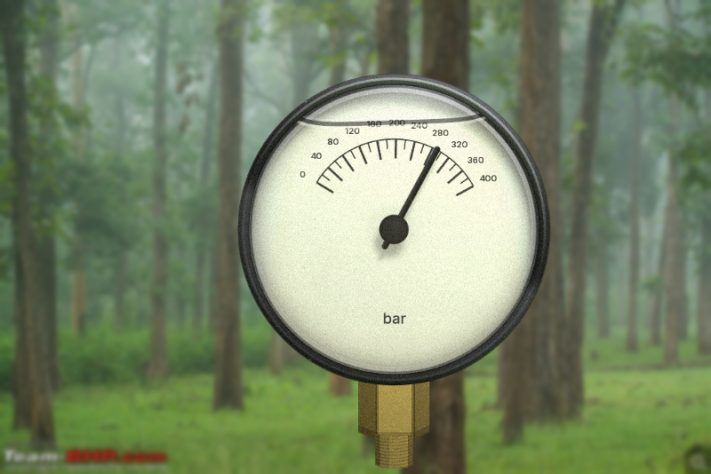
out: 290 bar
